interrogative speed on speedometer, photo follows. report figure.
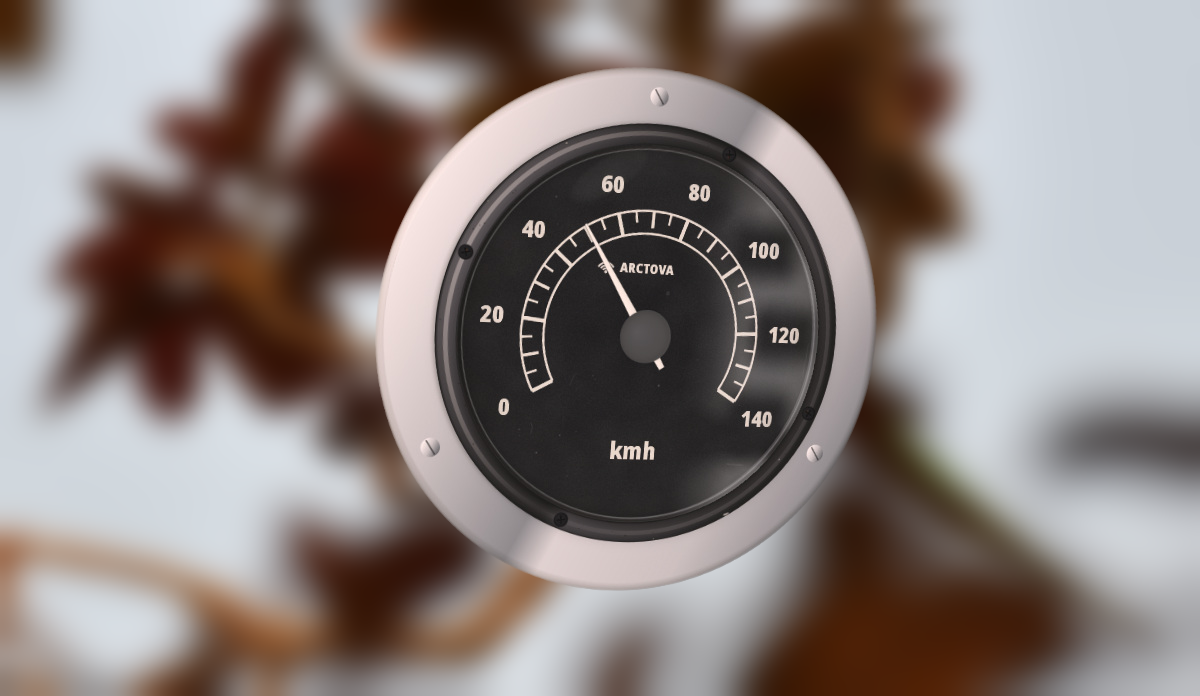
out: 50 km/h
